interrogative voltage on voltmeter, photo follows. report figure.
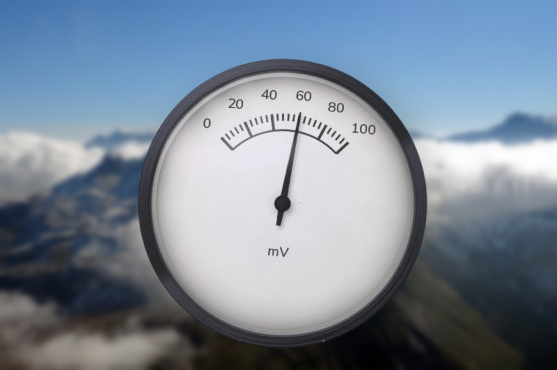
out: 60 mV
